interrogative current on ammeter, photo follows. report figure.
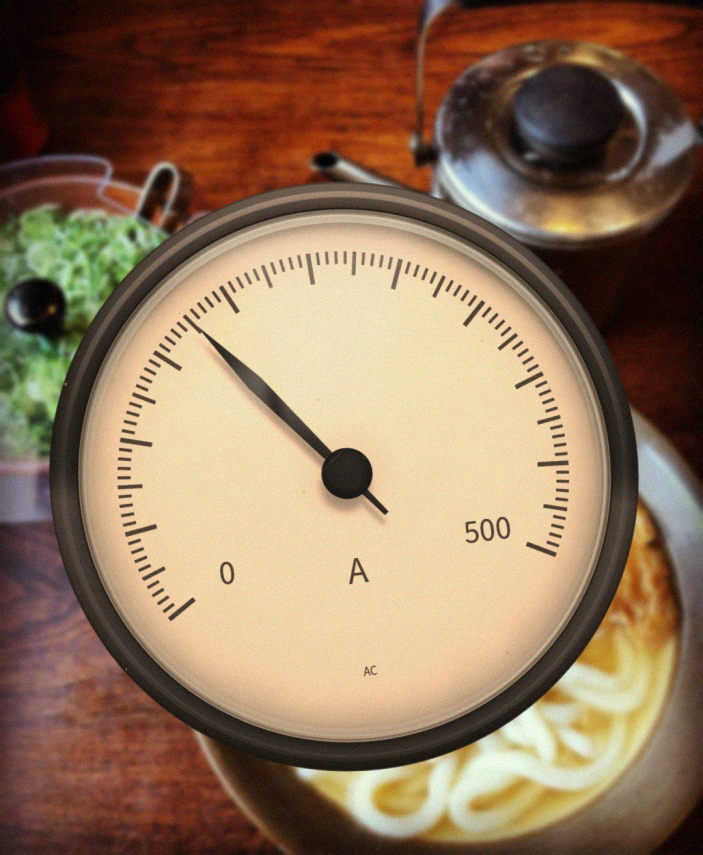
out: 175 A
